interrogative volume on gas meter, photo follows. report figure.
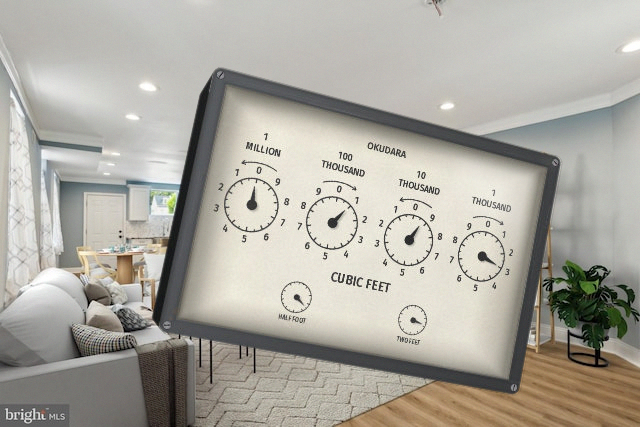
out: 9300 ft³
